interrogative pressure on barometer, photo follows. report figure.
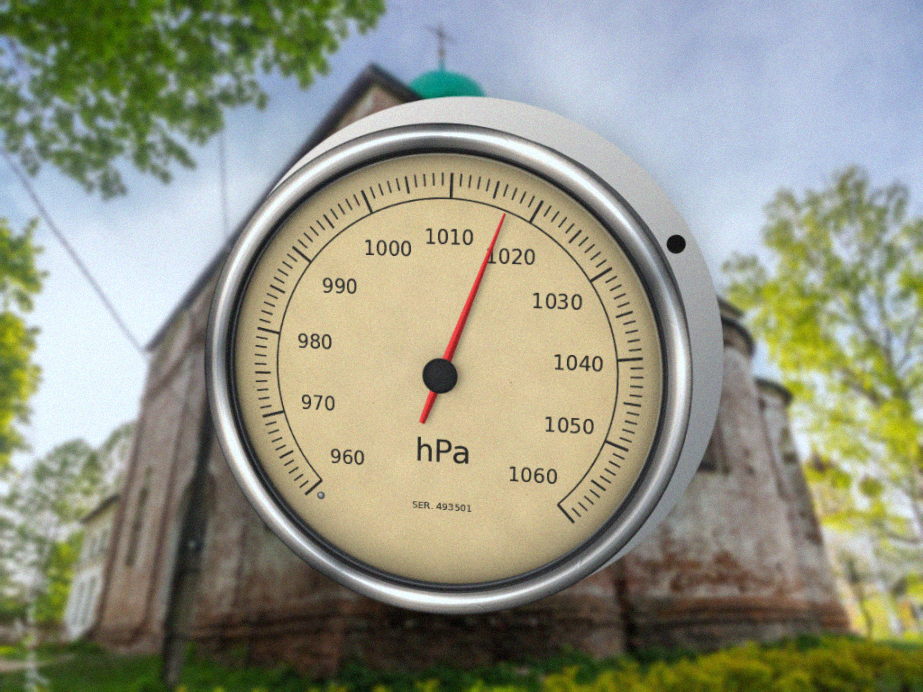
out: 1017 hPa
